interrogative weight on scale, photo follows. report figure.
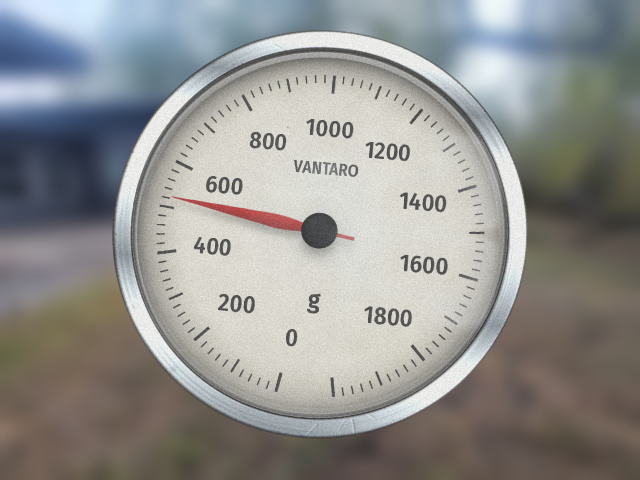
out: 520 g
